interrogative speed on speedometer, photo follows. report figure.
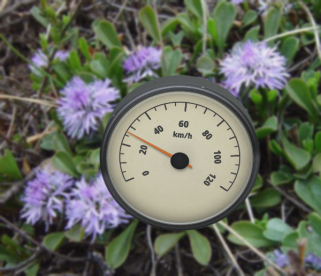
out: 27.5 km/h
